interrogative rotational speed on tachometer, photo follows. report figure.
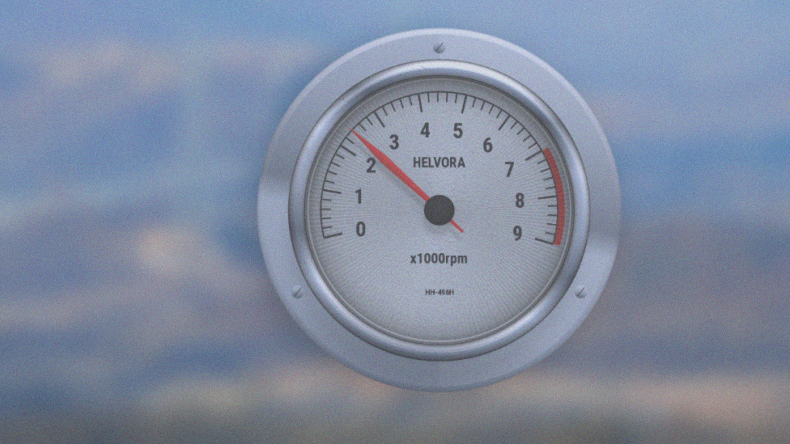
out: 2400 rpm
